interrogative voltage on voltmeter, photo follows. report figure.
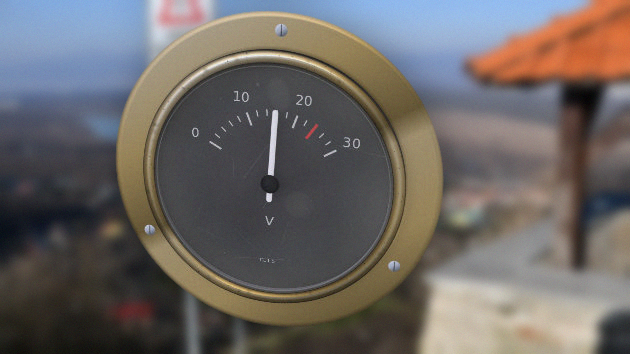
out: 16 V
